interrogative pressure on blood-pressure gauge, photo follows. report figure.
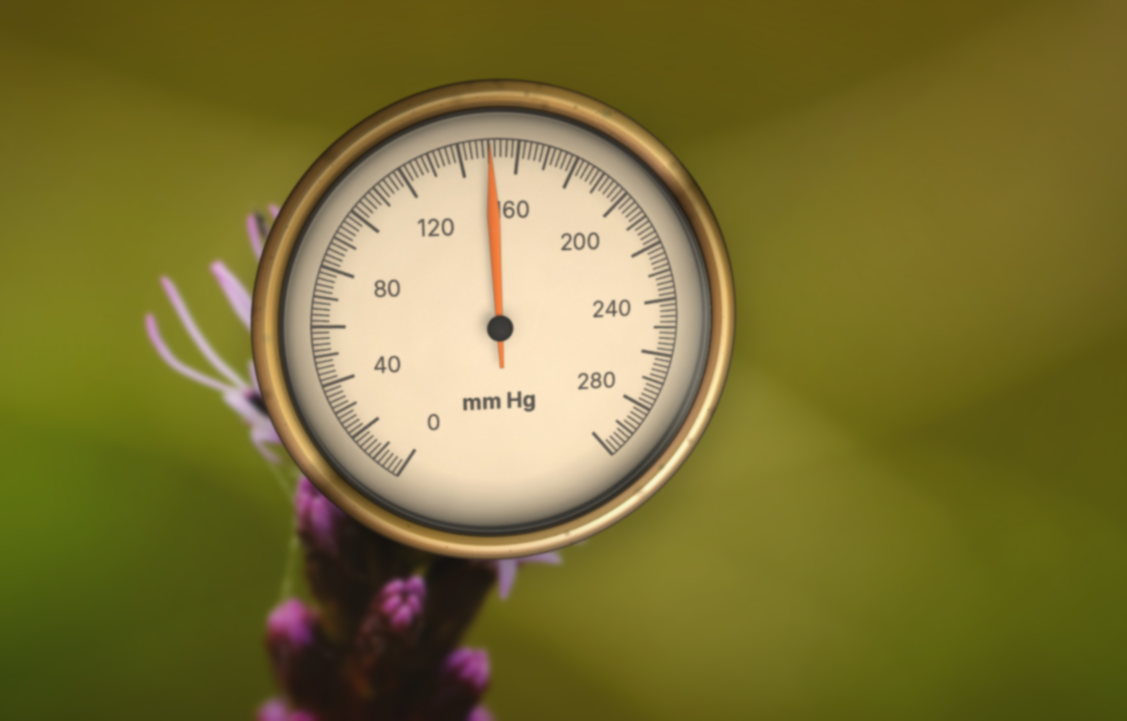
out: 150 mmHg
